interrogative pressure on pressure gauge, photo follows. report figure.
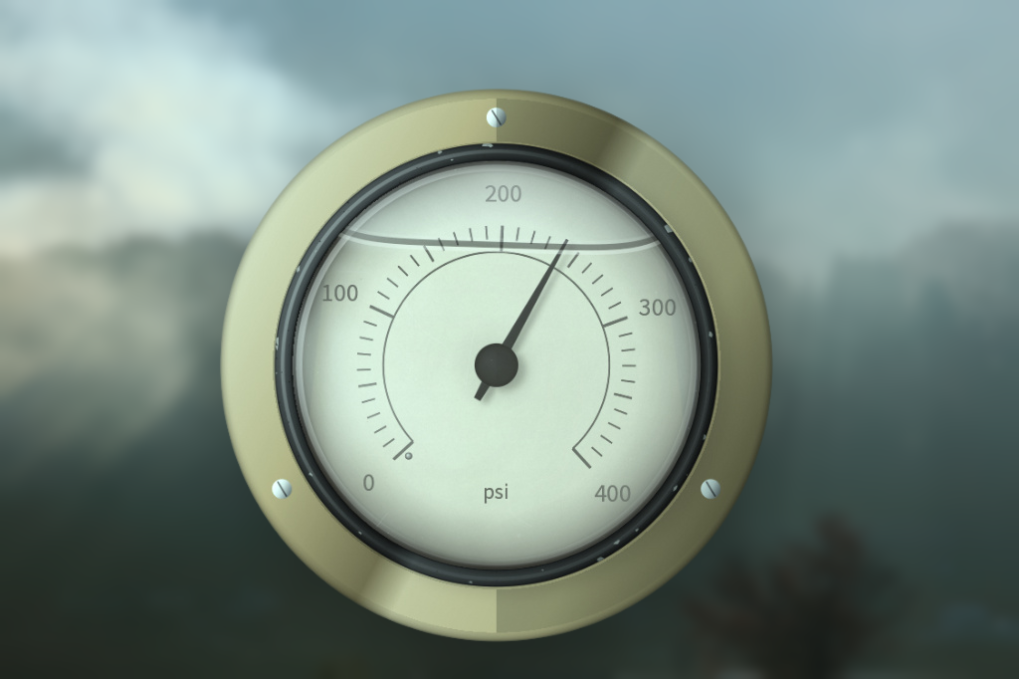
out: 240 psi
